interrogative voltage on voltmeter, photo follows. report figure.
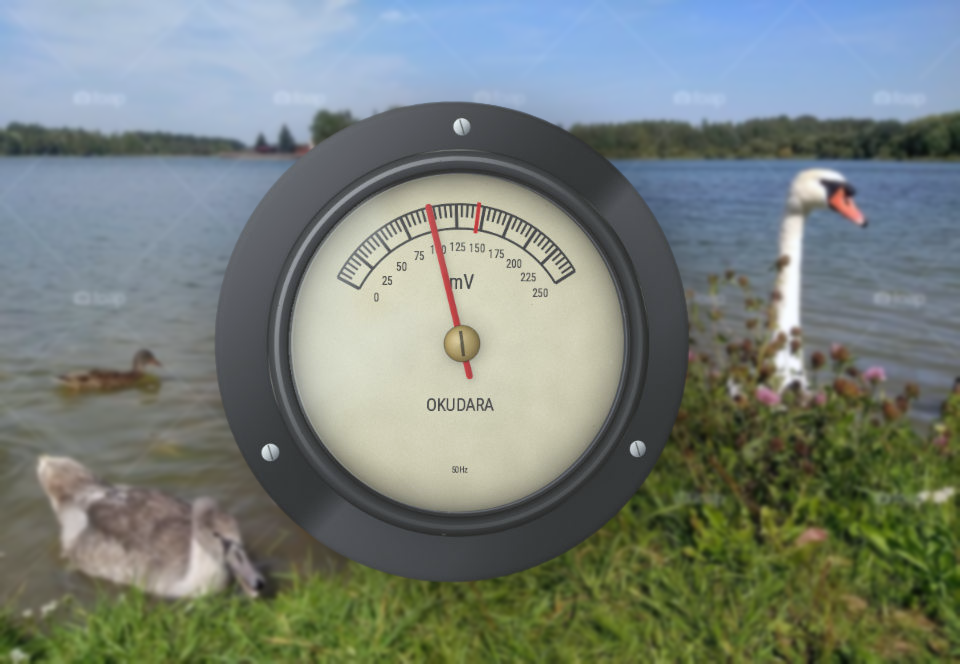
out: 100 mV
